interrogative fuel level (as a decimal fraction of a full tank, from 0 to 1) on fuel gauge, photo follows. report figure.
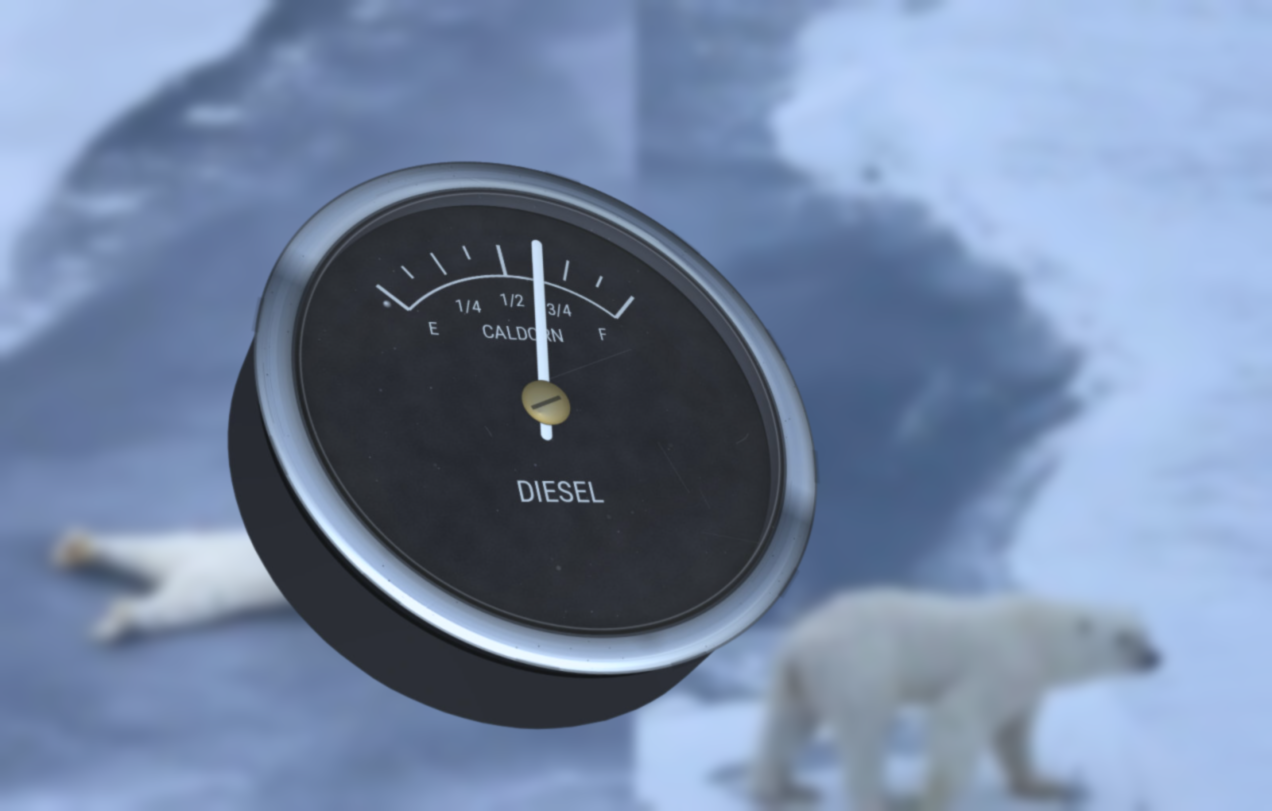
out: 0.625
